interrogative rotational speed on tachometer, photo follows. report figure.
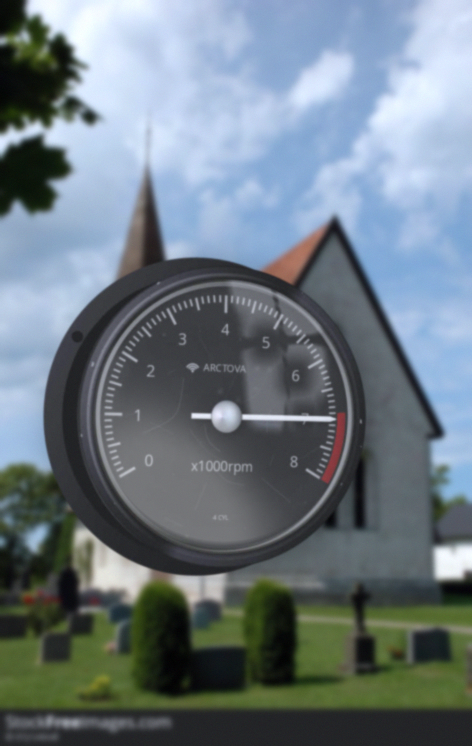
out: 7000 rpm
